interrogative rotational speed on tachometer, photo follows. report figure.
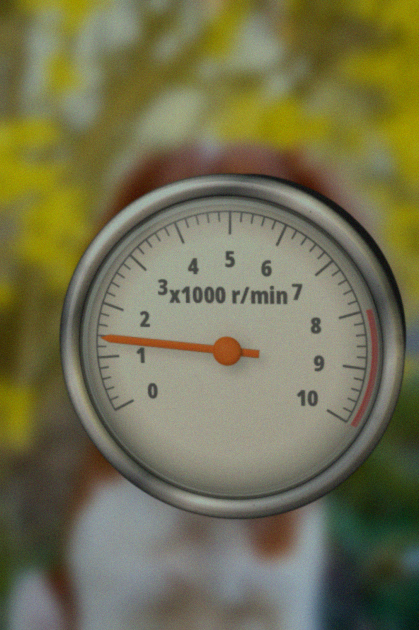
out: 1400 rpm
